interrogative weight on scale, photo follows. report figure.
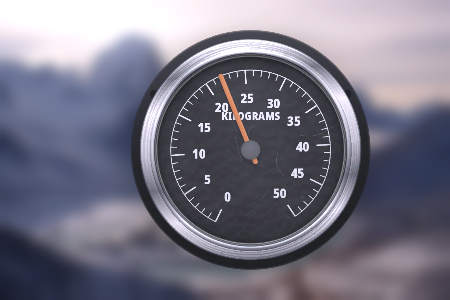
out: 22 kg
